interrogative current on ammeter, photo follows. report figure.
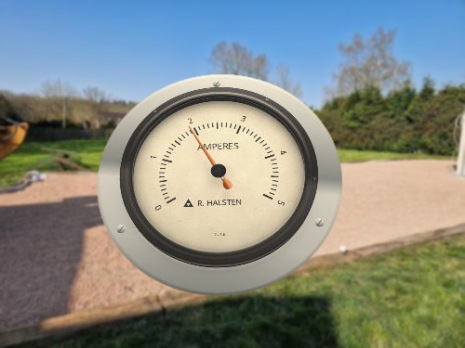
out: 1.9 A
